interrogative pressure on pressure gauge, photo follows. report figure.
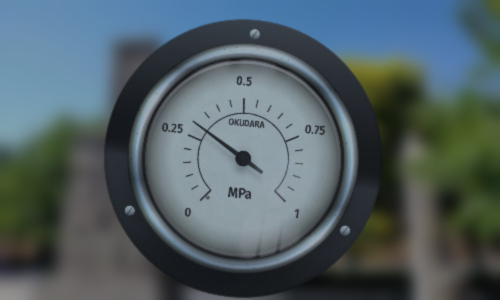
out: 0.3 MPa
